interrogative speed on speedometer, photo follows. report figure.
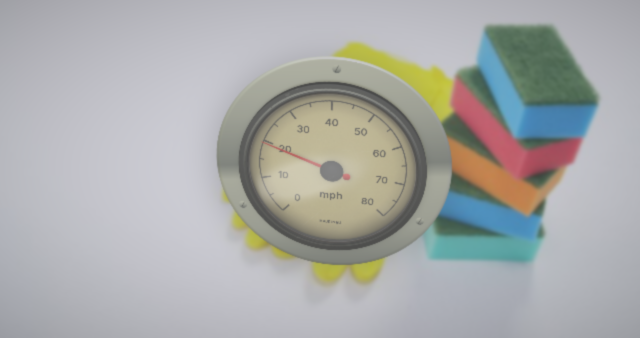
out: 20 mph
